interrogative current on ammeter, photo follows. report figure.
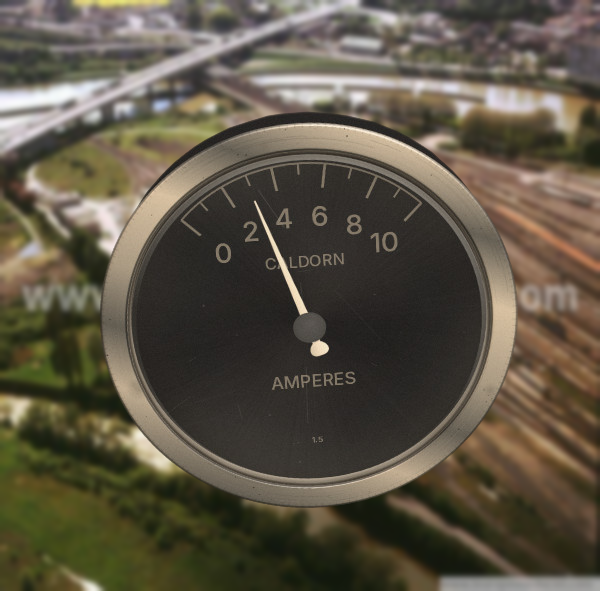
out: 3 A
